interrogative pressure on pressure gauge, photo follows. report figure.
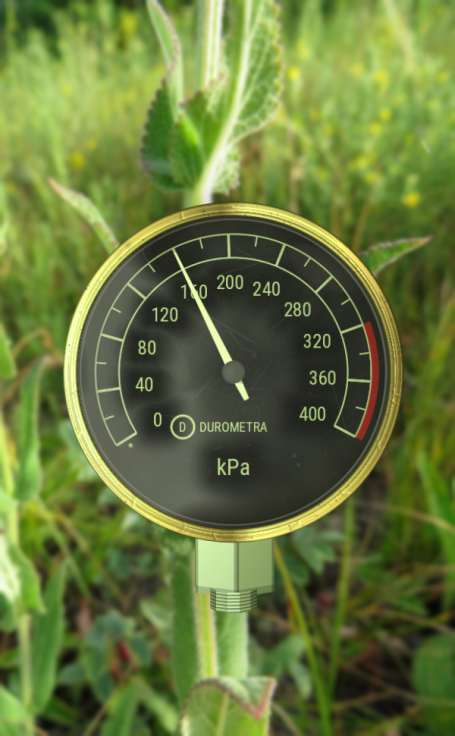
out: 160 kPa
